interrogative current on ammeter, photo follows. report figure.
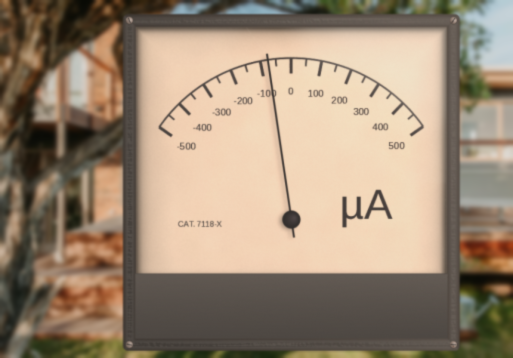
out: -75 µA
